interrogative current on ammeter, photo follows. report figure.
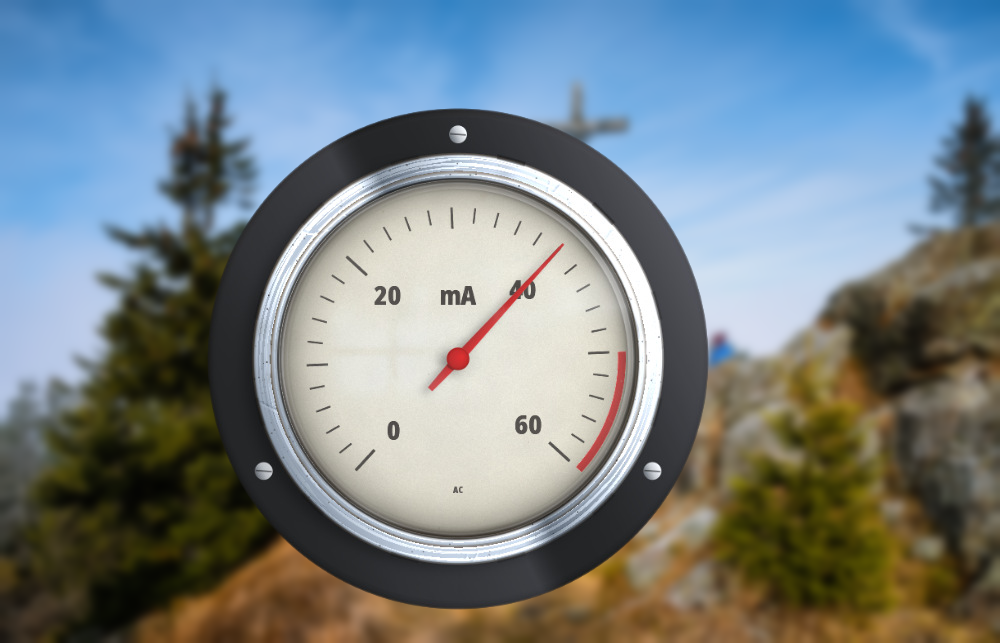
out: 40 mA
